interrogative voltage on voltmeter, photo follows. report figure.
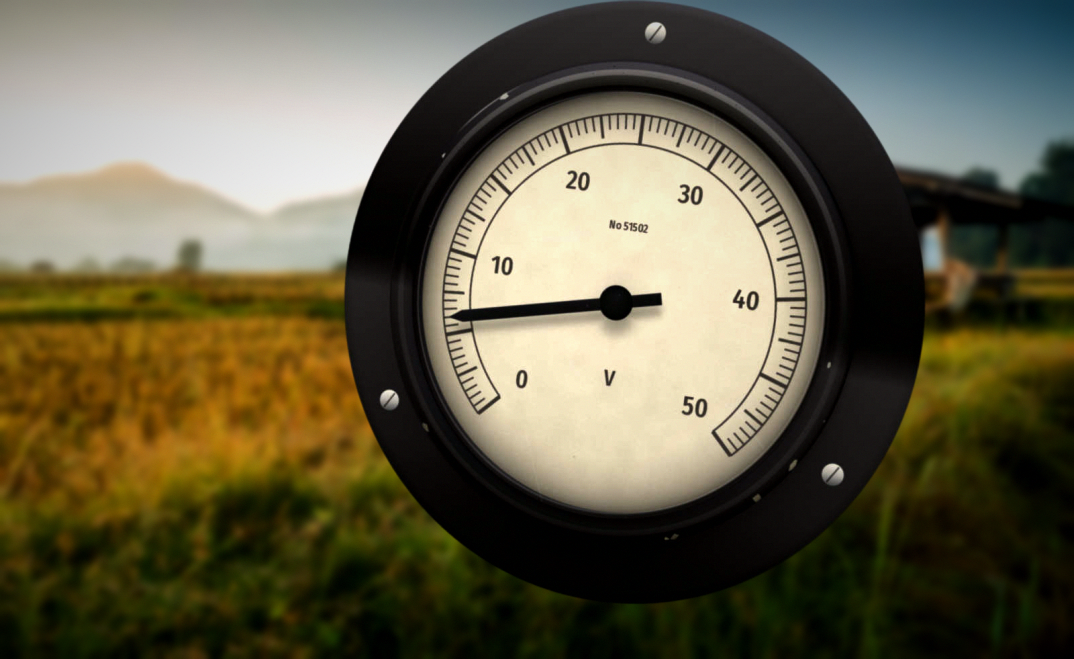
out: 6 V
